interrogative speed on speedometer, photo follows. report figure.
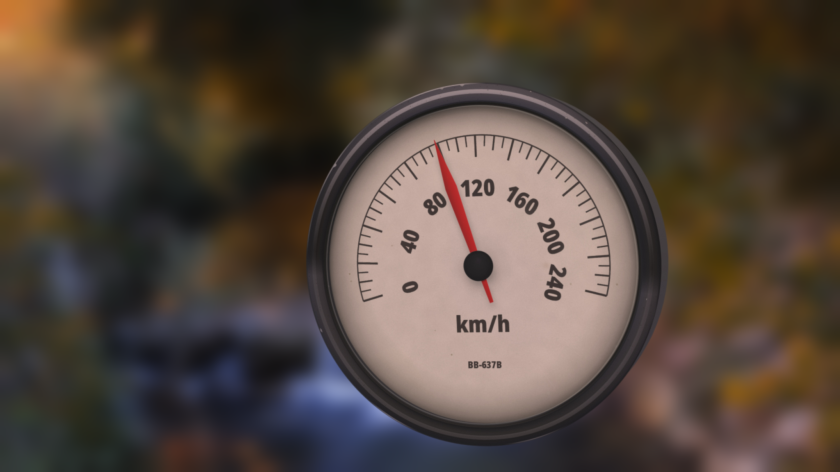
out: 100 km/h
